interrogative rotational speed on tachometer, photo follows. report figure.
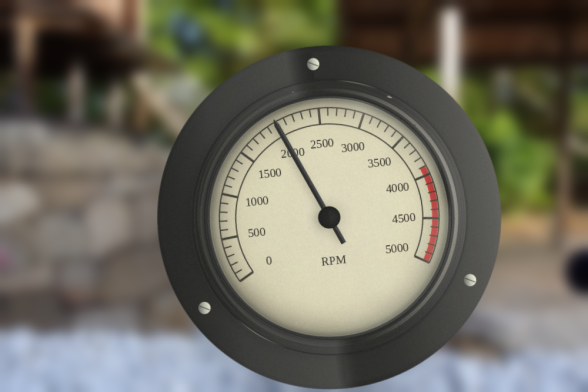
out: 2000 rpm
